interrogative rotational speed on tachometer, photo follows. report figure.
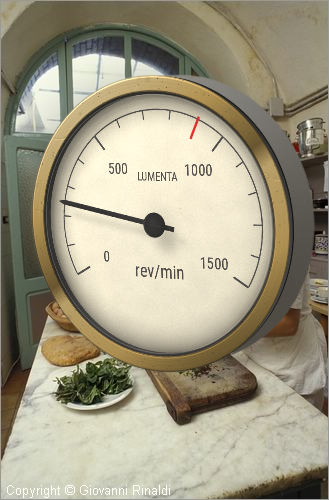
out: 250 rpm
